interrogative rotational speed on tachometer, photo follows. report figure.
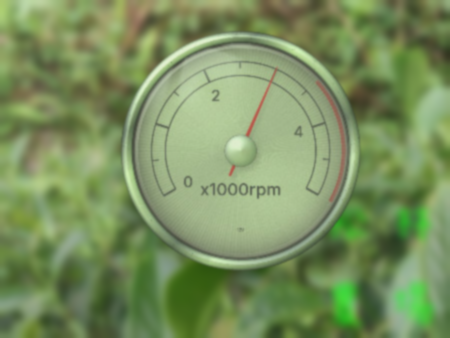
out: 3000 rpm
